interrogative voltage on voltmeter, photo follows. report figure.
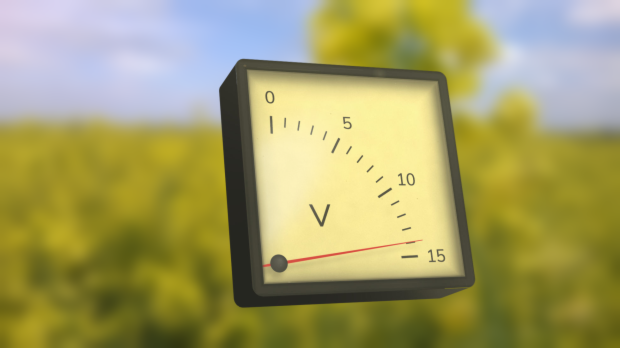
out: 14 V
